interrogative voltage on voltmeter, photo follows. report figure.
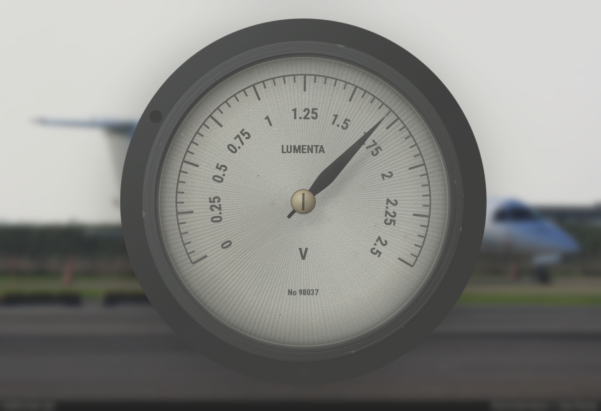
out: 1.7 V
